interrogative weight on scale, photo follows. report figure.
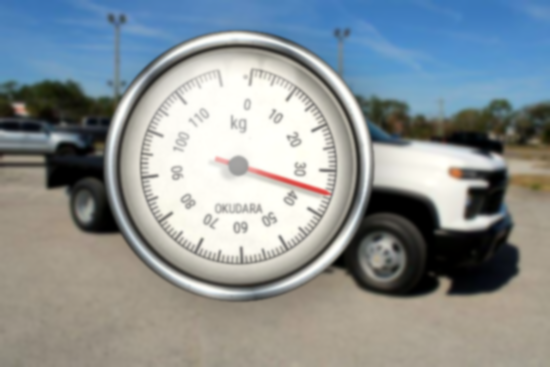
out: 35 kg
